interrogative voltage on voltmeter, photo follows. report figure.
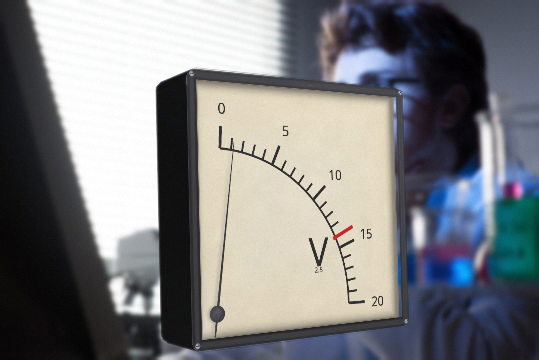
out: 1 V
